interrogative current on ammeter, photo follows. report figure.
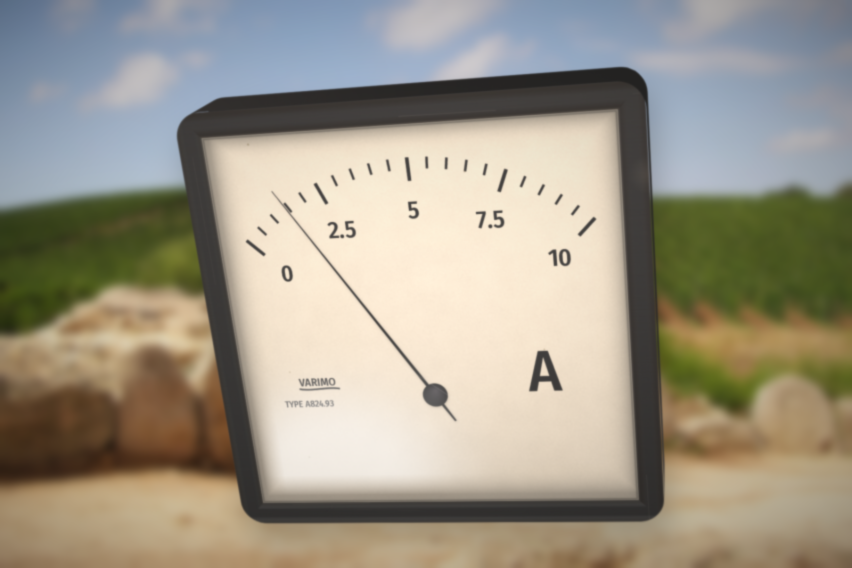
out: 1.5 A
